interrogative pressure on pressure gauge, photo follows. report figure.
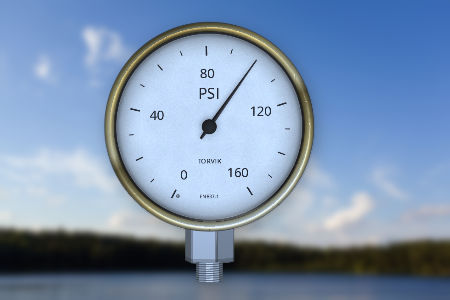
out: 100 psi
